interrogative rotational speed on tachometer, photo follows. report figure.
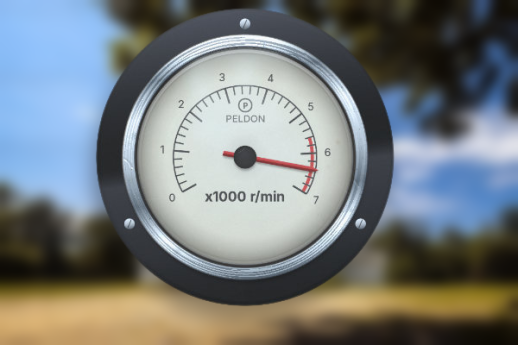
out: 6400 rpm
